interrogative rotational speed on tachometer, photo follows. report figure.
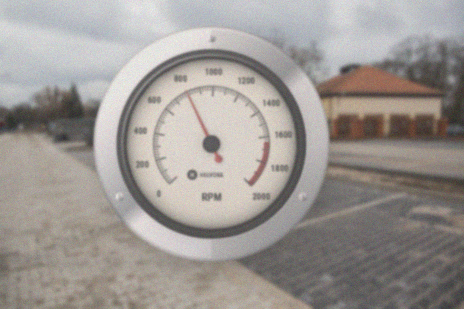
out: 800 rpm
